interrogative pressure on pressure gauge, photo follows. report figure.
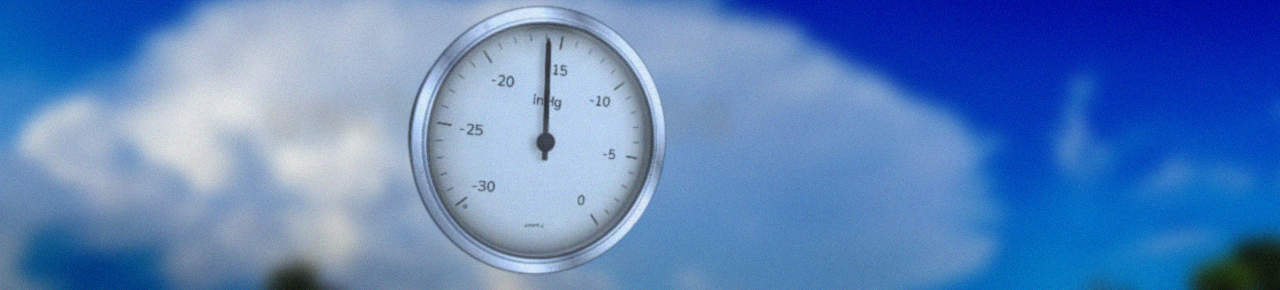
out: -16 inHg
